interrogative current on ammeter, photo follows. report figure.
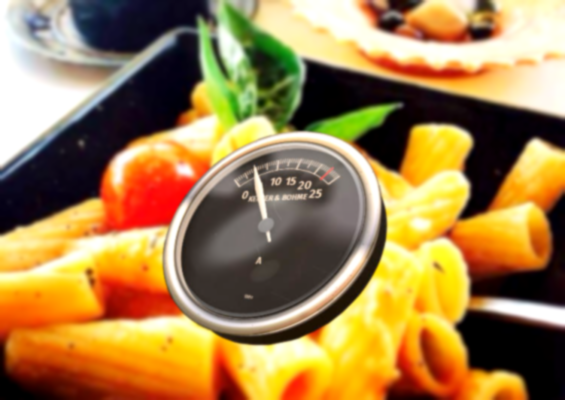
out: 5 A
